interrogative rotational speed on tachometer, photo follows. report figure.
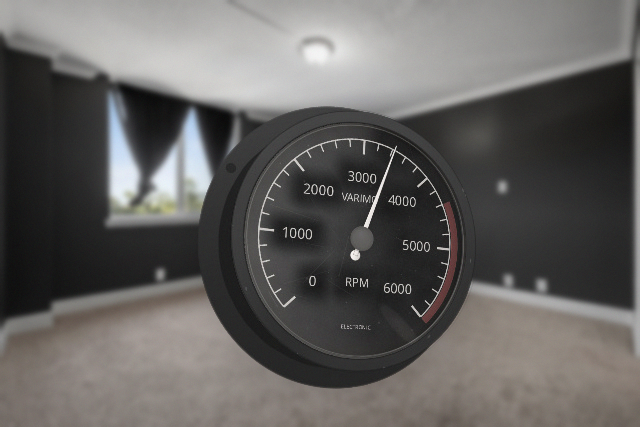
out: 3400 rpm
